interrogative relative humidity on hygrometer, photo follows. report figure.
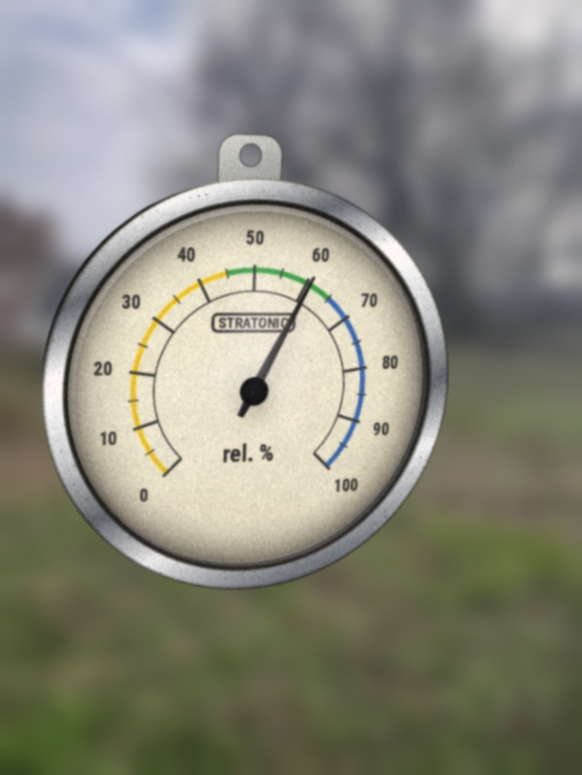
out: 60 %
